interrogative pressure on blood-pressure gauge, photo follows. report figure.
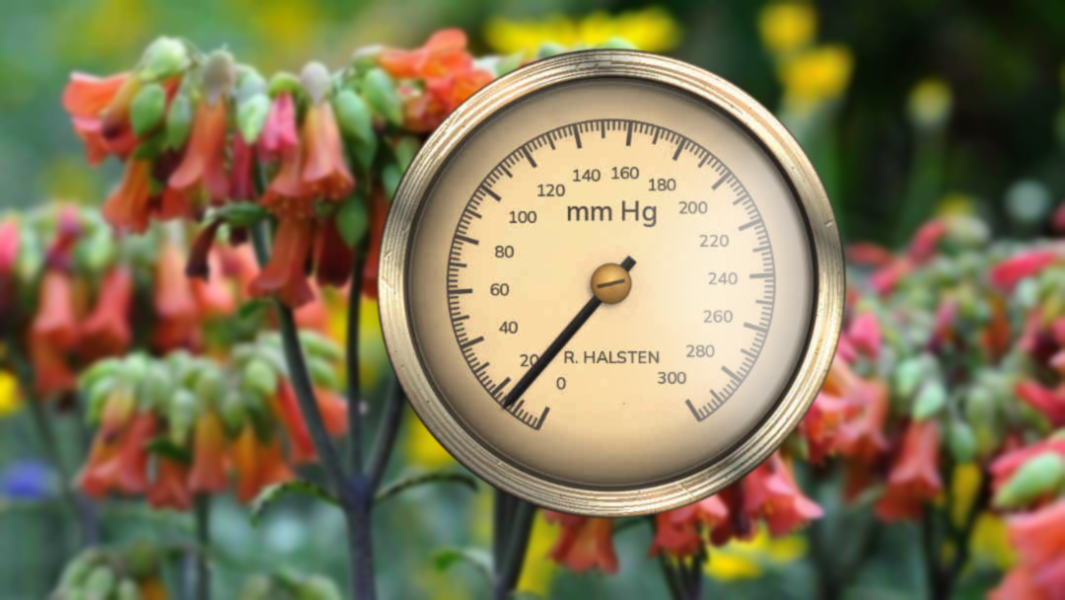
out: 14 mmHg
